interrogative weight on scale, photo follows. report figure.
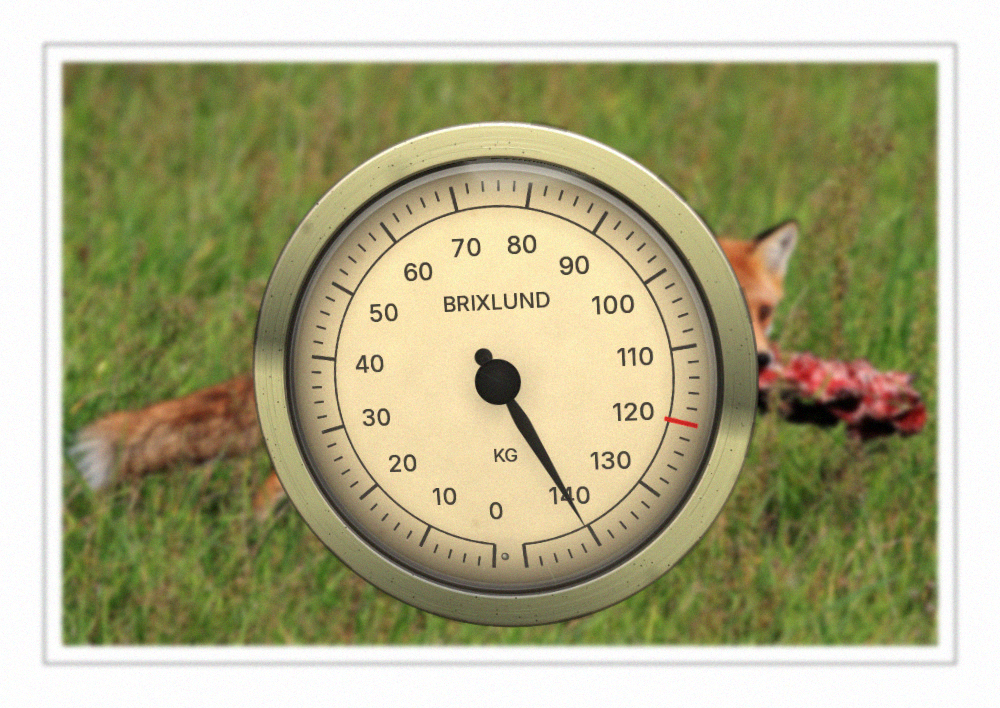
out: 140 kg
